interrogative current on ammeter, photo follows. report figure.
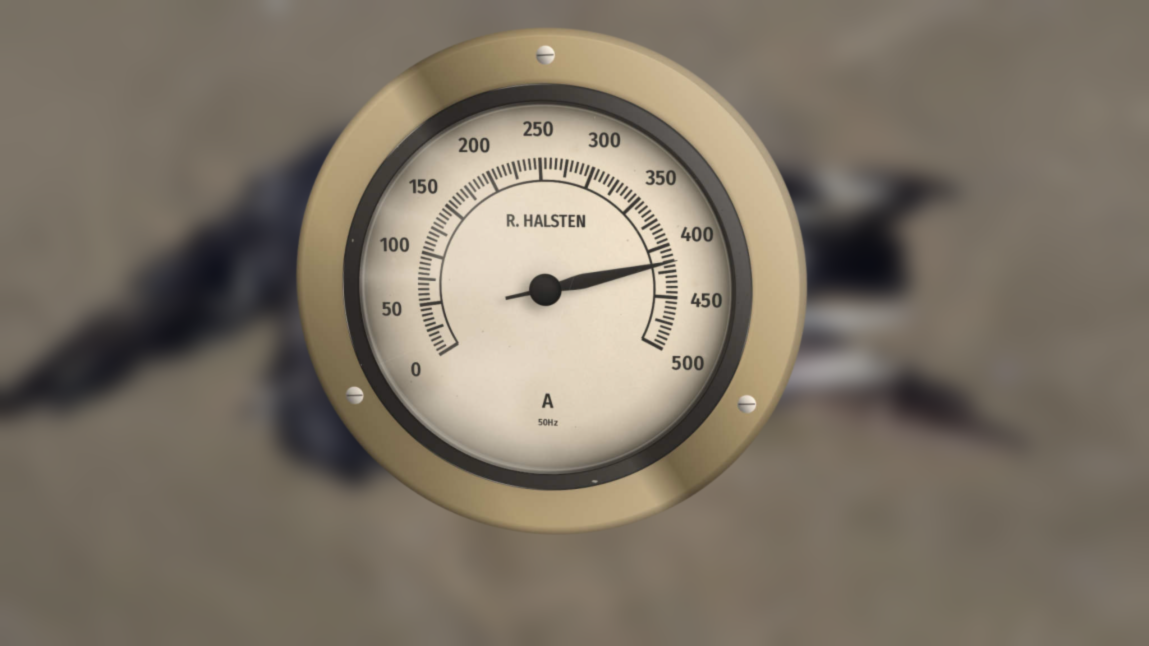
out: 415 A
